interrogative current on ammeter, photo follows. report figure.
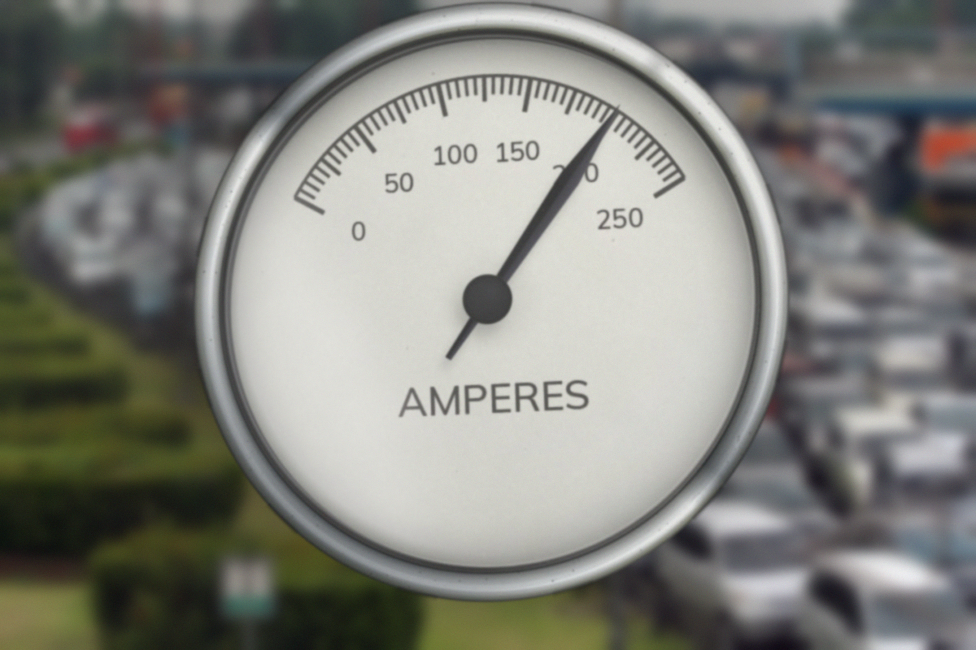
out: 200 A
